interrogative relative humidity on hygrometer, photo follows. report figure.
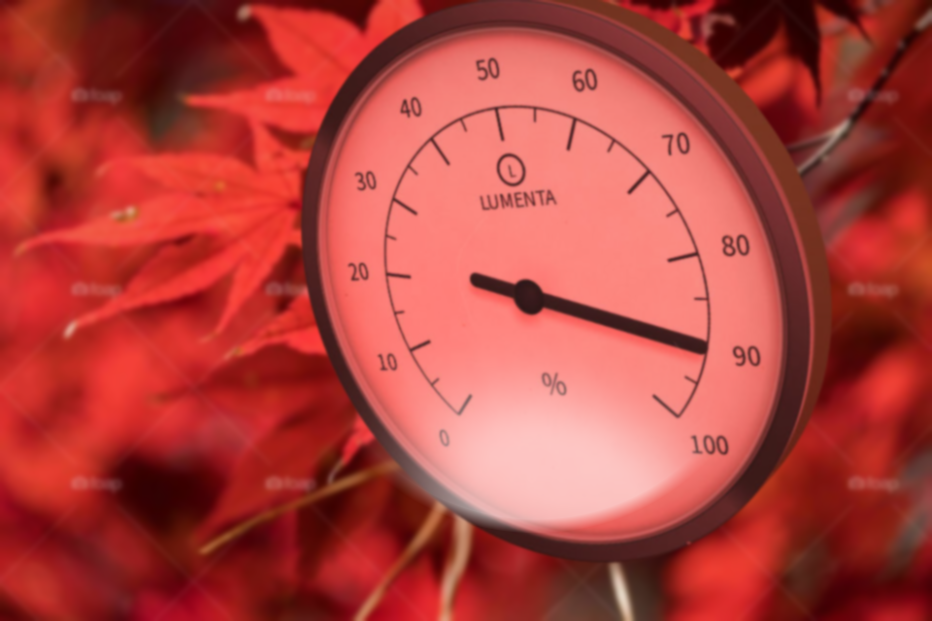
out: 90 %
